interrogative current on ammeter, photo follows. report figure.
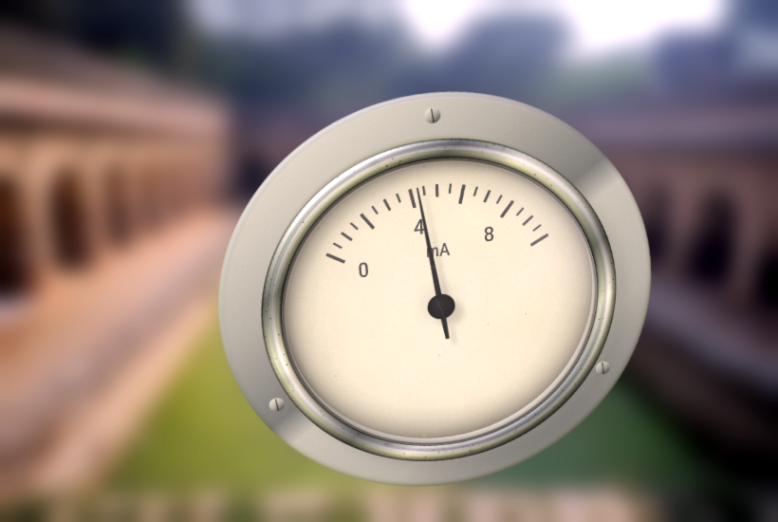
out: 4.25 mA
